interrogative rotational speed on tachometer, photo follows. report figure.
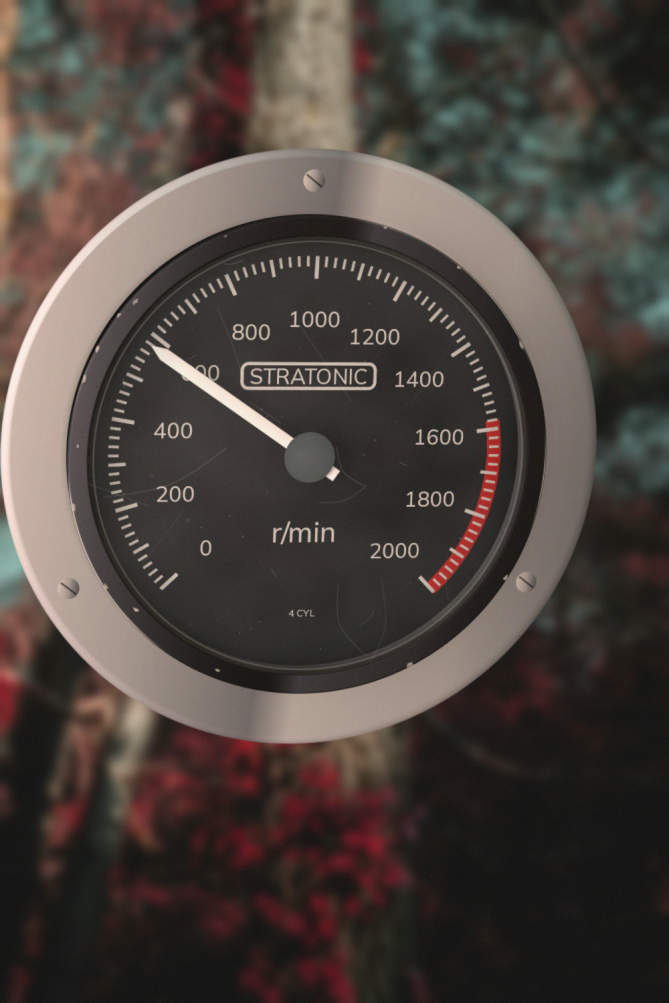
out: 580 rpm
